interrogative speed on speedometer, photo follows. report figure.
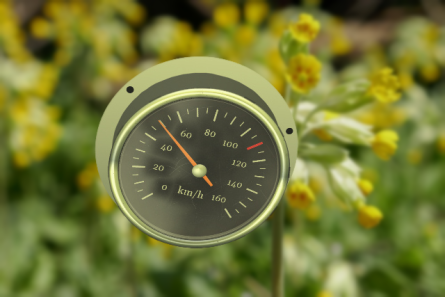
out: 50 km/h
